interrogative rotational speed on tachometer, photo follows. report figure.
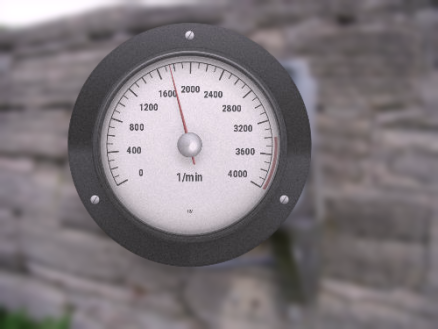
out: 1750 rpm
